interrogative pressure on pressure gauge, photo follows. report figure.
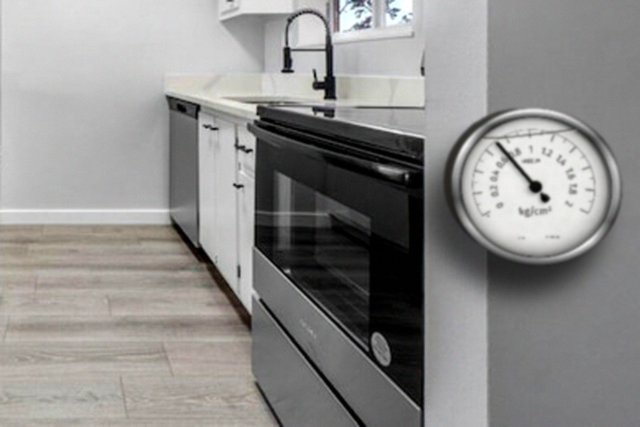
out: 0.7 kg/cm²
